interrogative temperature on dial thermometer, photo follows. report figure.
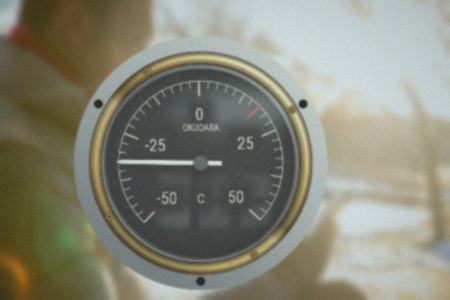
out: -32.5 °C
